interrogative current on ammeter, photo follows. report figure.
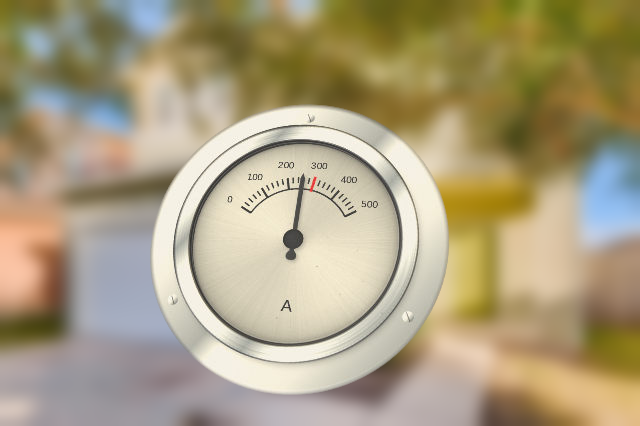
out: 260 A
